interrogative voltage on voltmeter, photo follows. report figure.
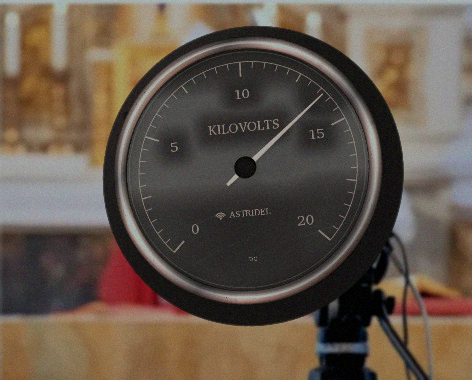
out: 13.75 kV
